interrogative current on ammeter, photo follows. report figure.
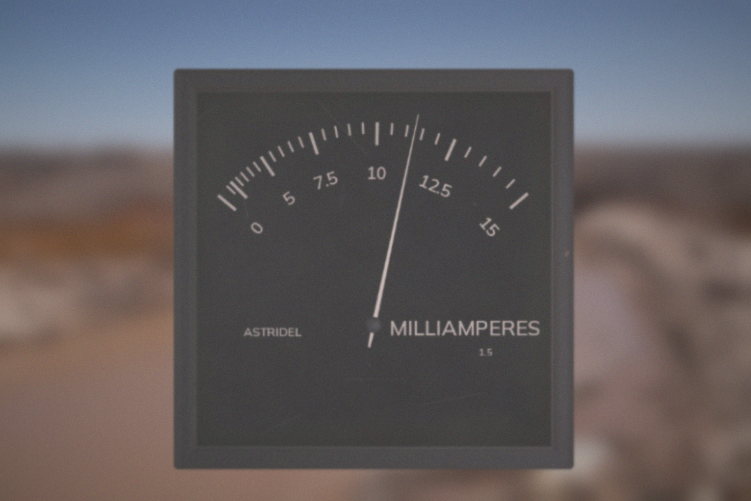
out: 11.25 mA
